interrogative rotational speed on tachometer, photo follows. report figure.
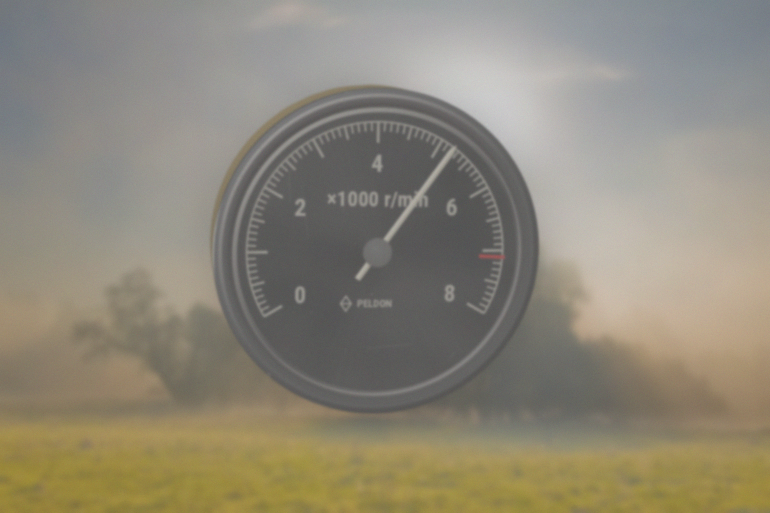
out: 5200 rpm
